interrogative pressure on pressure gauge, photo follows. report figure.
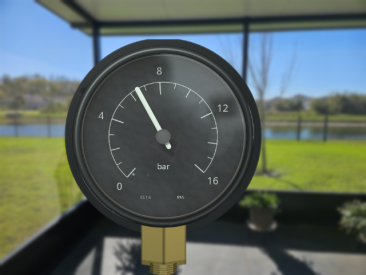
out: 6.5 bar
